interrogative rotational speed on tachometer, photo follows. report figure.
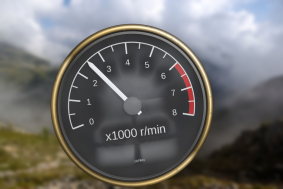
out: 2500 rpm
